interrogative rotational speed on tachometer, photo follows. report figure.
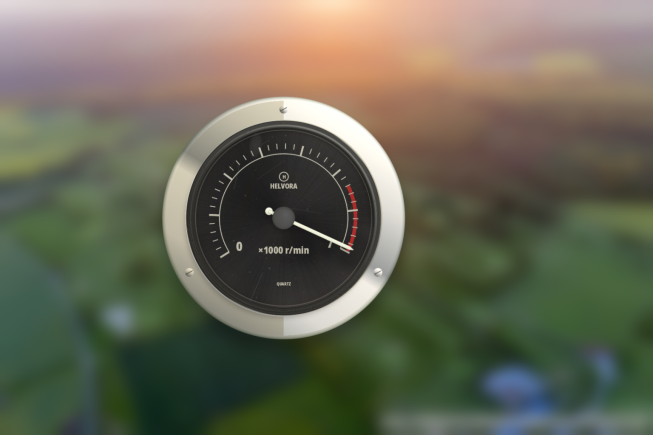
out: 6900 rpm
